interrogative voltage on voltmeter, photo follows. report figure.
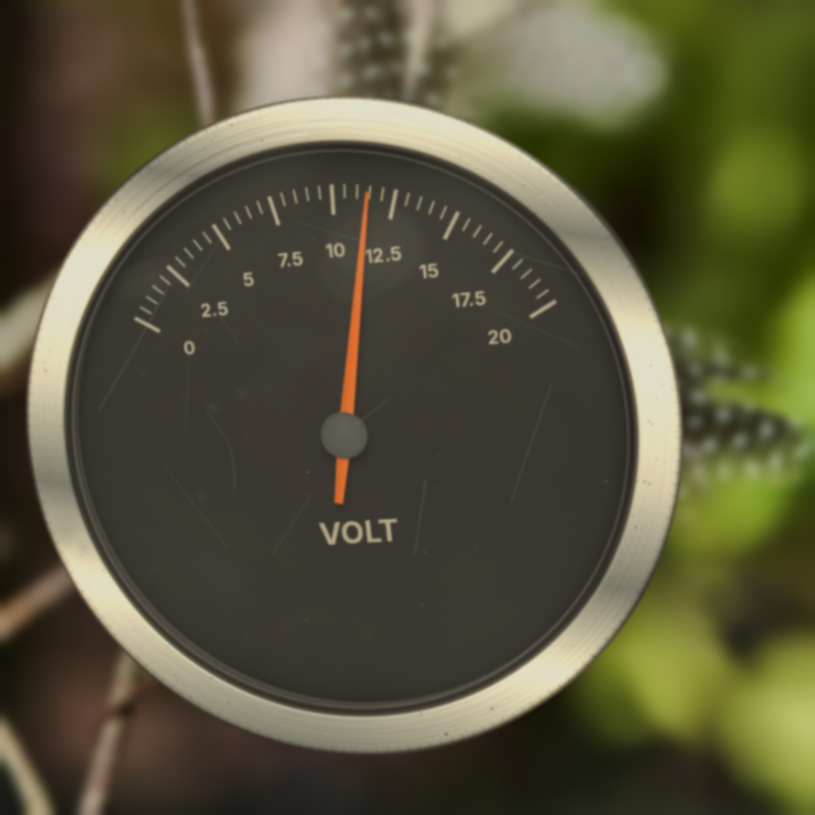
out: 11.5 V
